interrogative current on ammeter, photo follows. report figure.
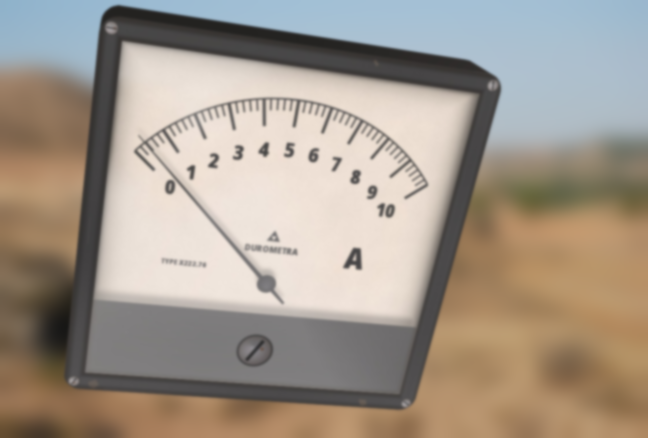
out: 0.4 A
